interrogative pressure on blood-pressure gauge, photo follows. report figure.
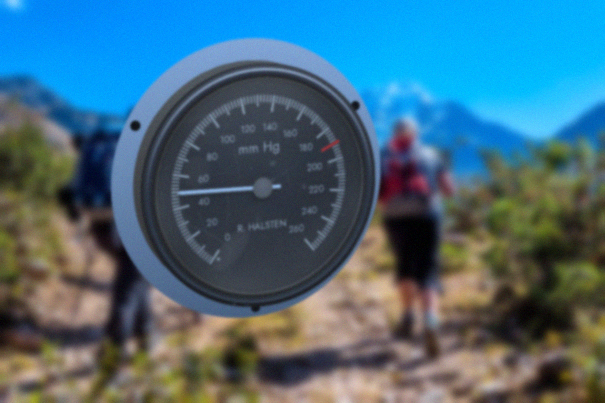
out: 50 mmHg
